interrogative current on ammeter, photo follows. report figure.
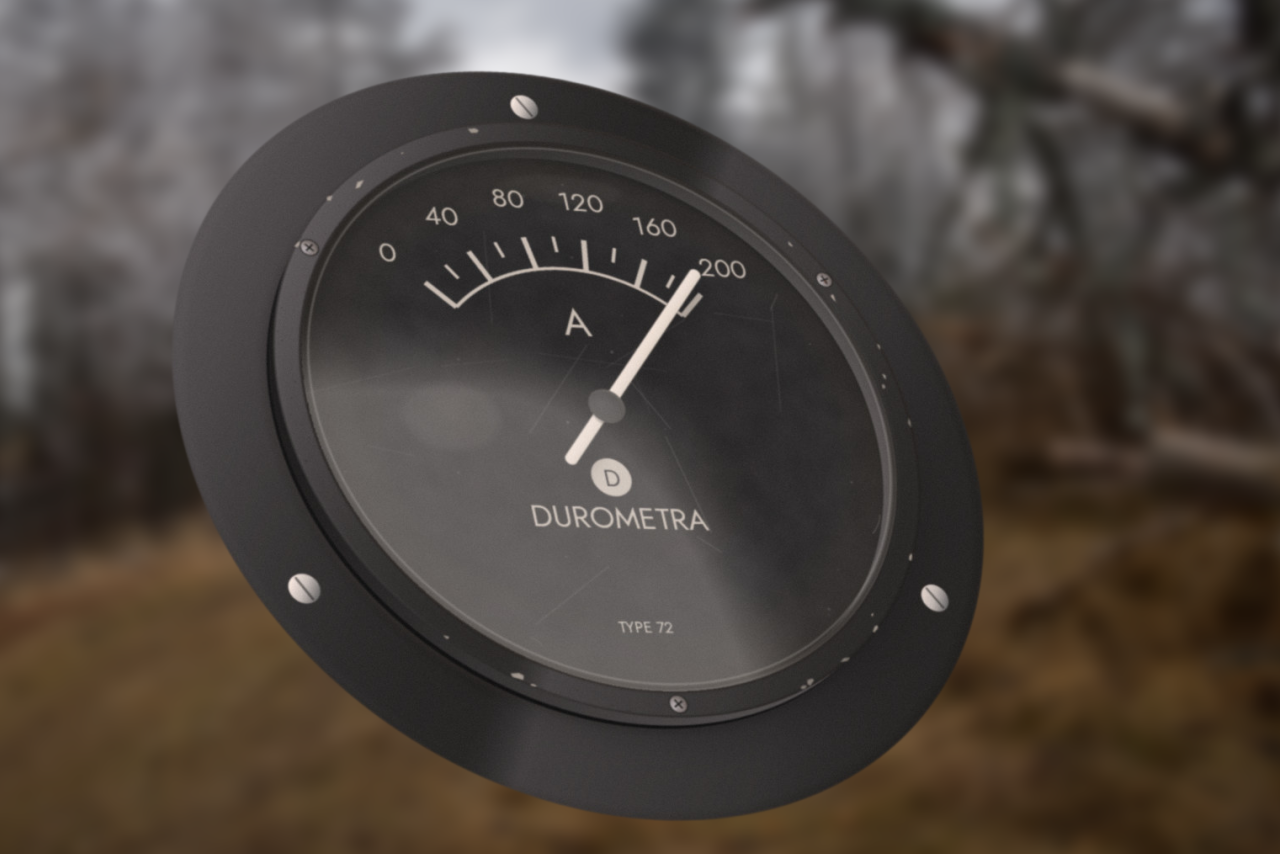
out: 190 A
